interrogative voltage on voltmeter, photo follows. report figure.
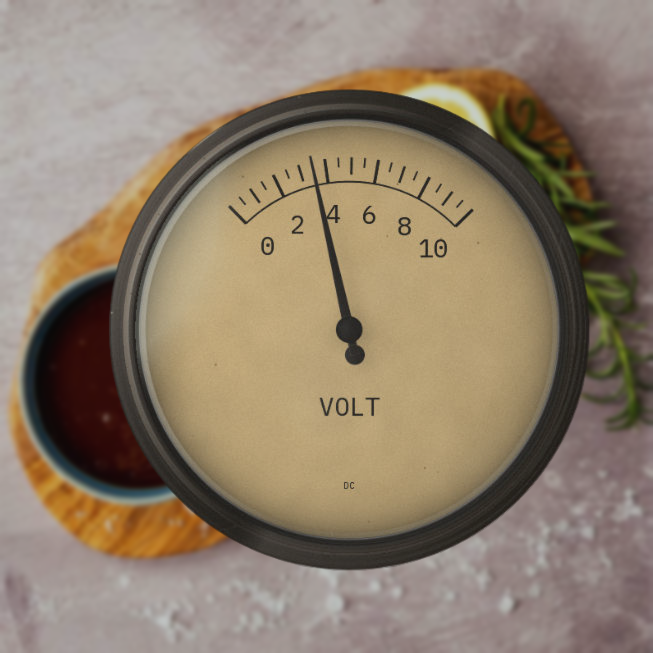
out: 3.5 V
